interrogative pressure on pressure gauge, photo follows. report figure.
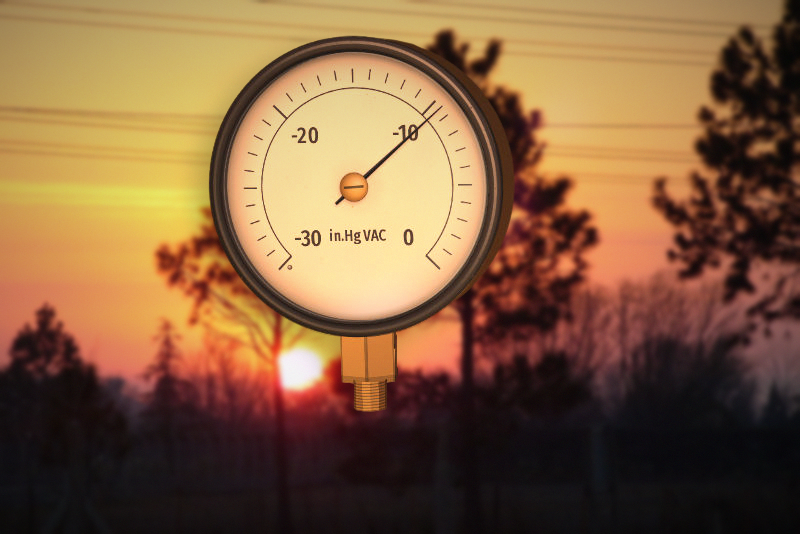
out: -9.5 inHg
